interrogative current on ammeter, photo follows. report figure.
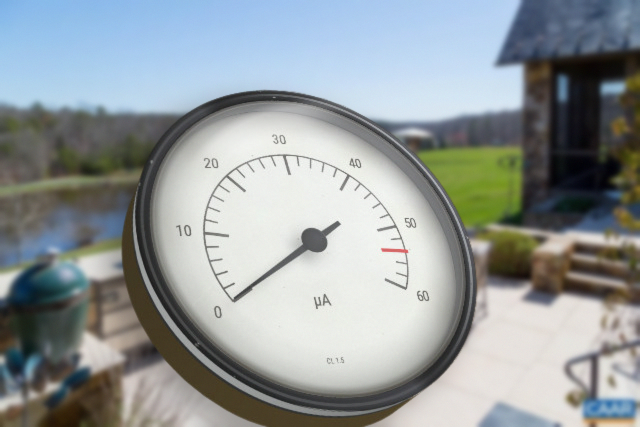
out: 0 µA
